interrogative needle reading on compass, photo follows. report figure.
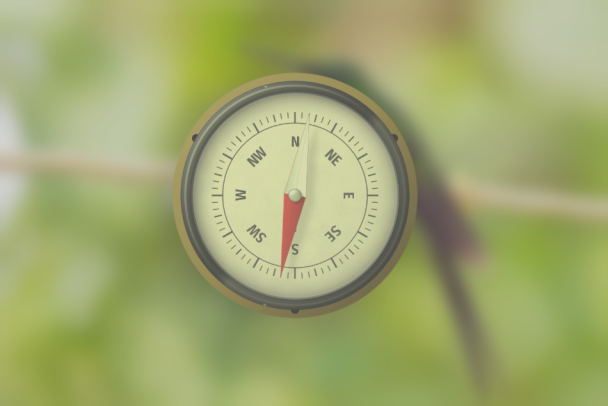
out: 190 °
